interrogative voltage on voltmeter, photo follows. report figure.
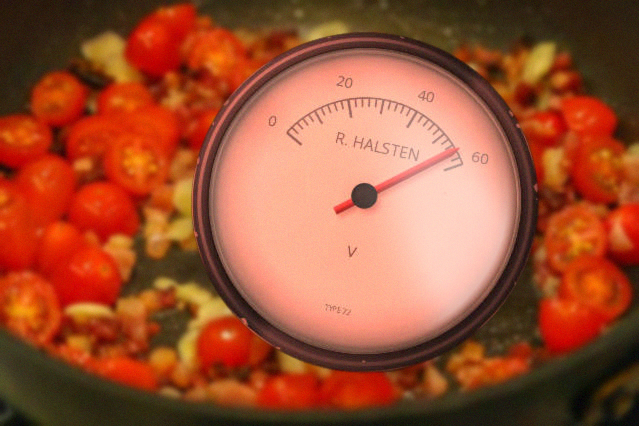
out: 56 V
